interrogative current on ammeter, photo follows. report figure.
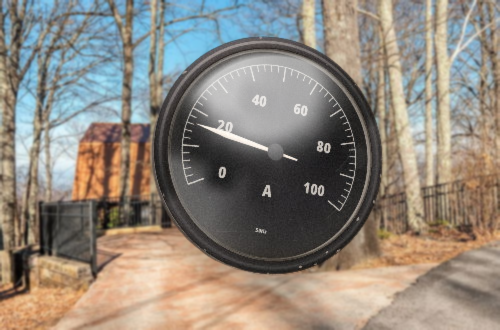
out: 16 A
